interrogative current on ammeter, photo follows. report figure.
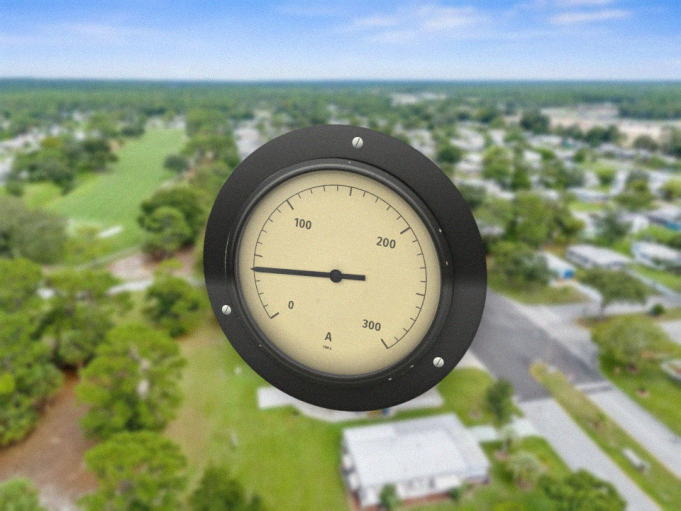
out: 40 A
